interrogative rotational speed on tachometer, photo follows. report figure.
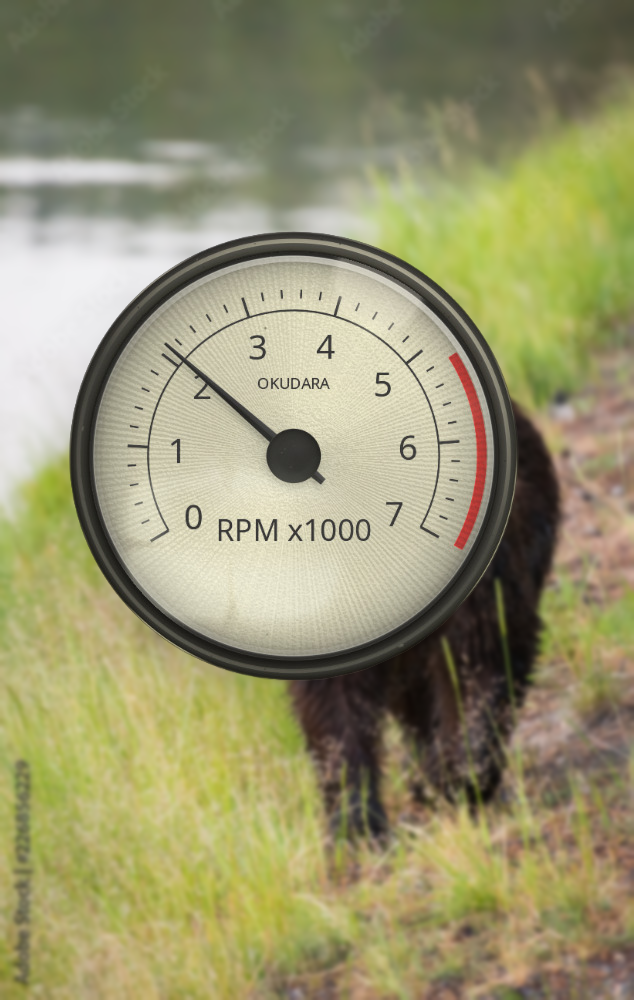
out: 2100 rpm
